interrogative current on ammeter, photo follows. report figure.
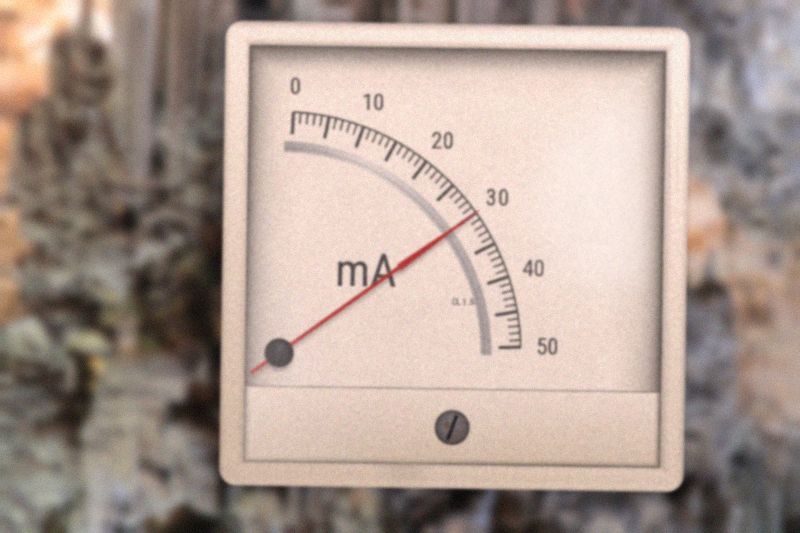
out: 30 mA
